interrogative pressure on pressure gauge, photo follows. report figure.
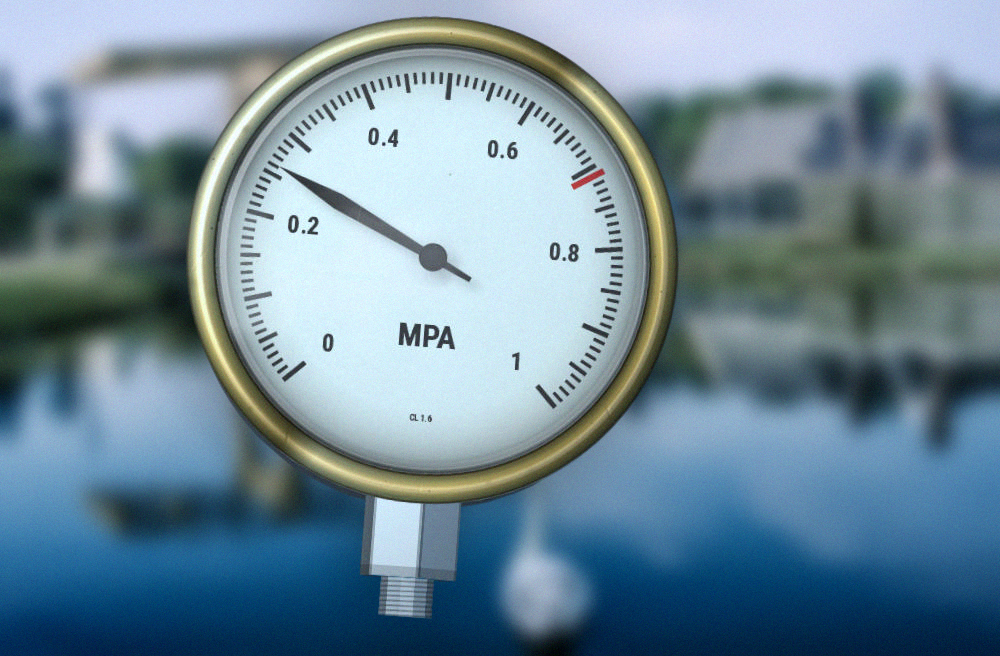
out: 0.26 MPa
